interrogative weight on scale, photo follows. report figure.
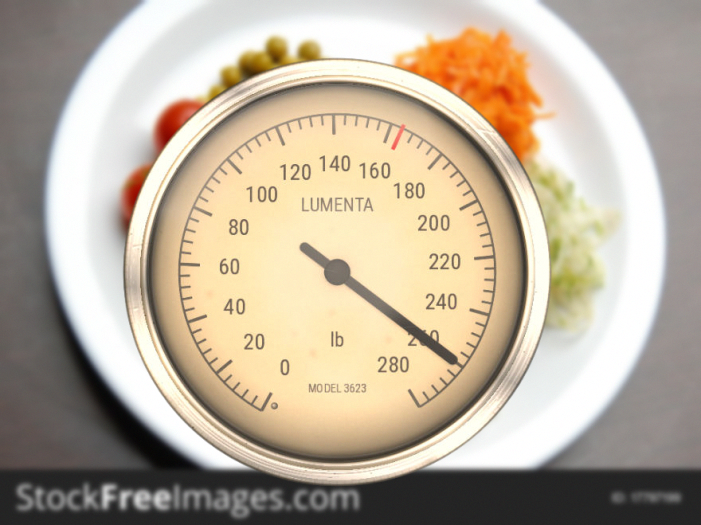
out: 260 lb
